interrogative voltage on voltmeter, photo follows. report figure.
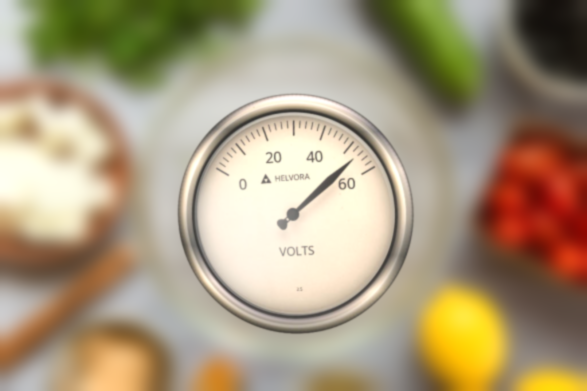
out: 54 V
